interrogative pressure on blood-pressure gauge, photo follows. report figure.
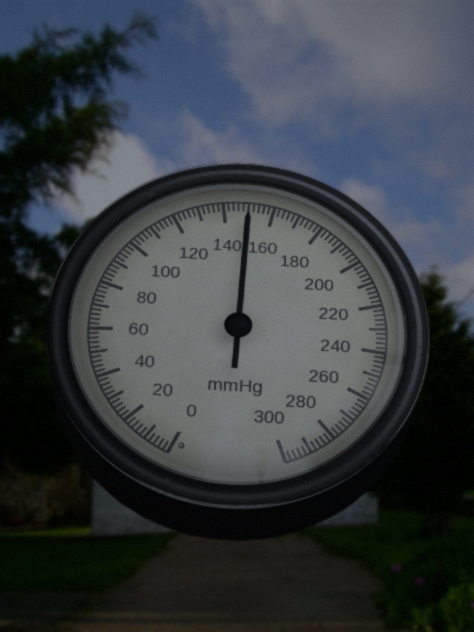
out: 150 mmHg
